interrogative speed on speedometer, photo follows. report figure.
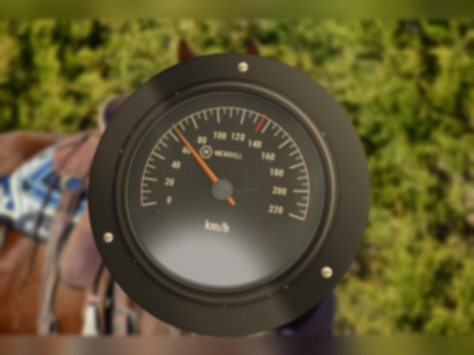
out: 65 km/h
